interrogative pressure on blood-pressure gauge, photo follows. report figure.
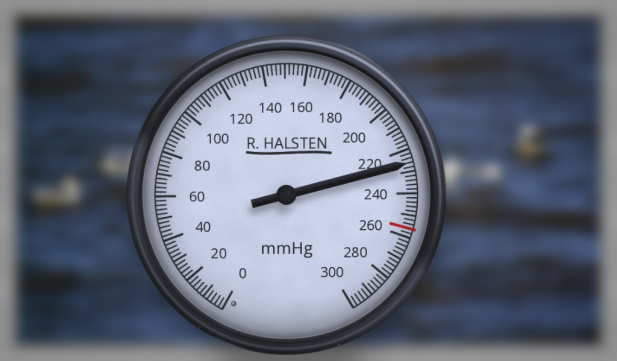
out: 226 mmHg
